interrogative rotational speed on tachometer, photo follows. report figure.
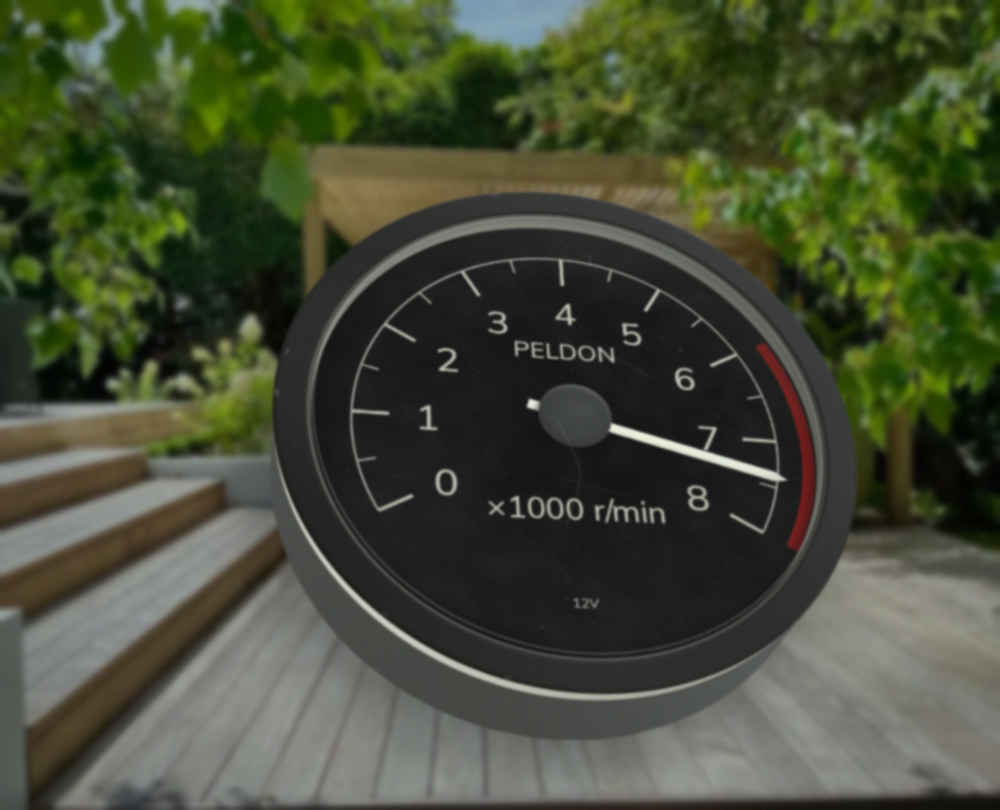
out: 7500 rpm
